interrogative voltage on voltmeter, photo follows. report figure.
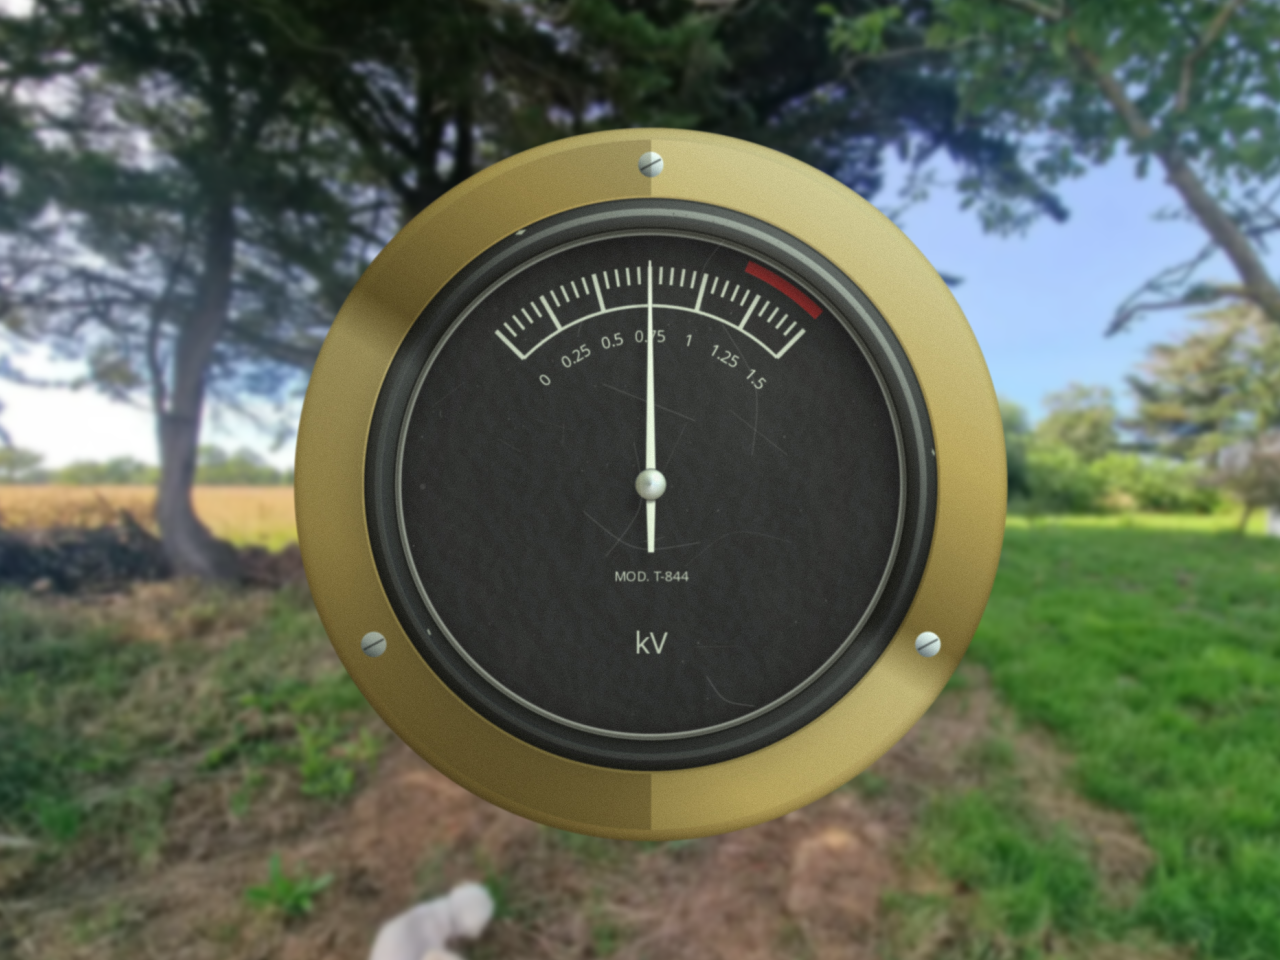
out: 0.75 kV
